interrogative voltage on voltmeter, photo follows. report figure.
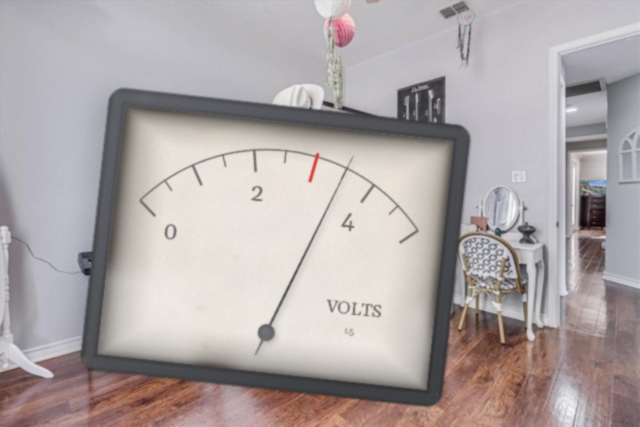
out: 3.5 V
